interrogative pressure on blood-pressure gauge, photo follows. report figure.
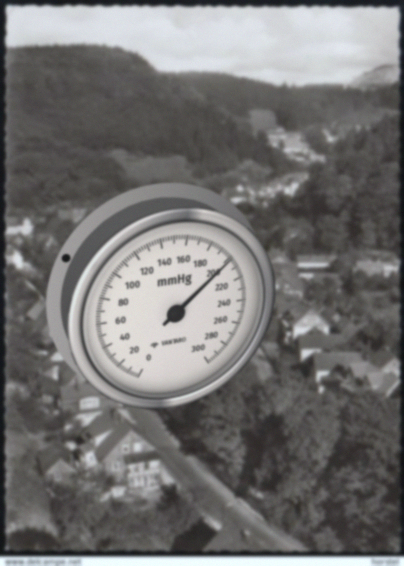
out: 200 mmHg
